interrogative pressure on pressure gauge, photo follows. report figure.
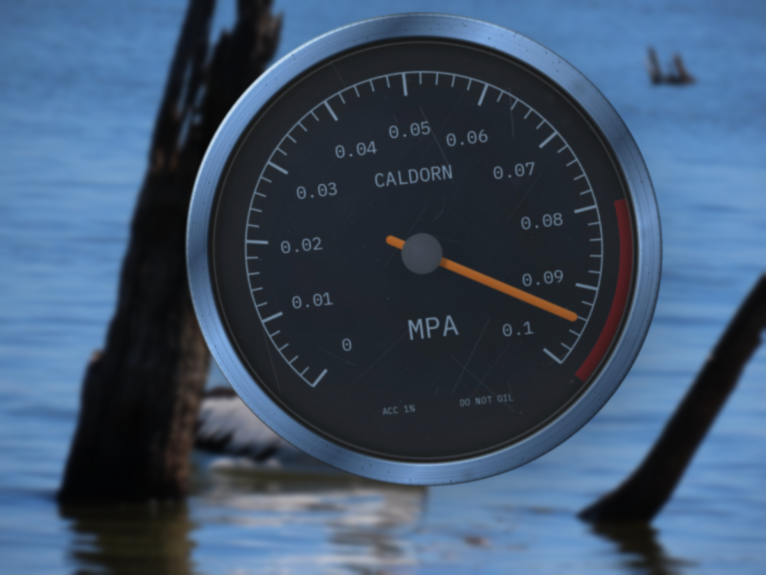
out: 0.094 MPa
